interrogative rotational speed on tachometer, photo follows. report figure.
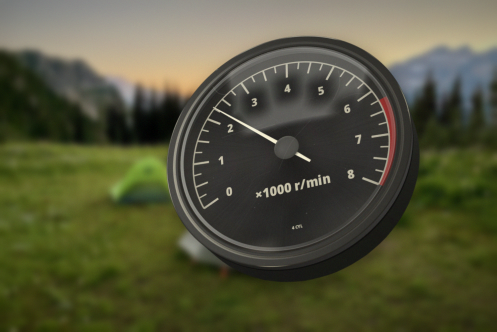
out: 2250 rpm
